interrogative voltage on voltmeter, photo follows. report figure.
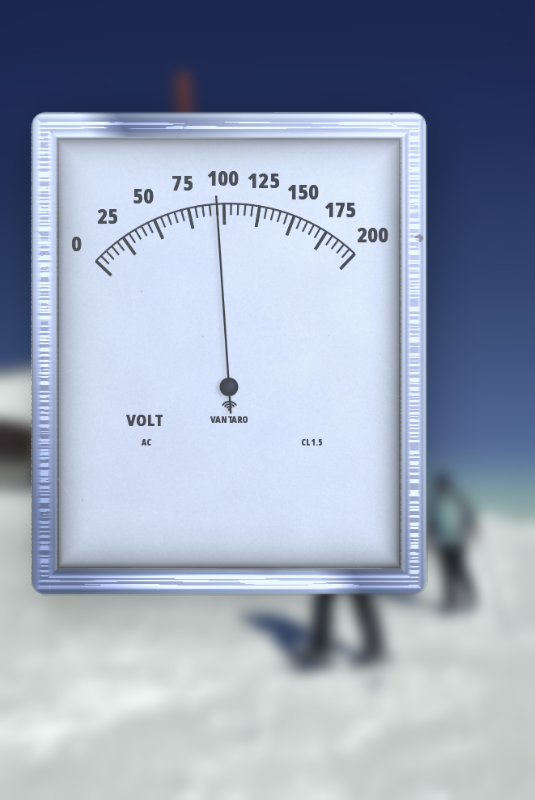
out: 95 V
